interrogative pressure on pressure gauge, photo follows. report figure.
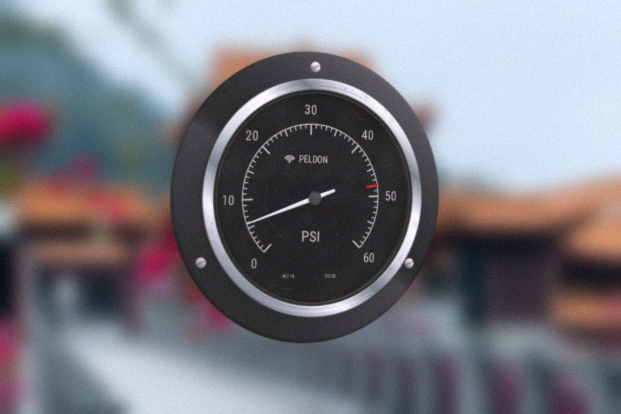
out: 6 psi
